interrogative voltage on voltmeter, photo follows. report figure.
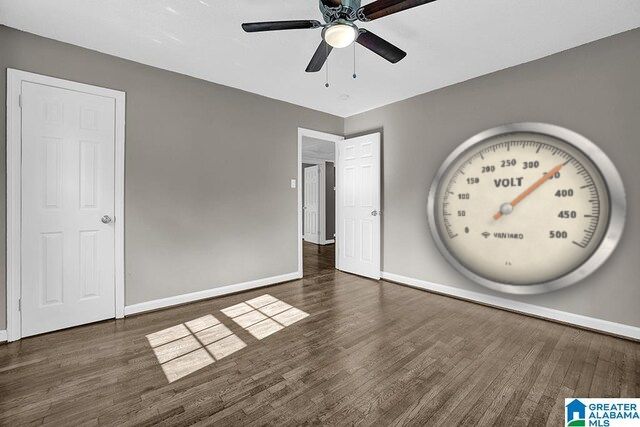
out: 350 V
